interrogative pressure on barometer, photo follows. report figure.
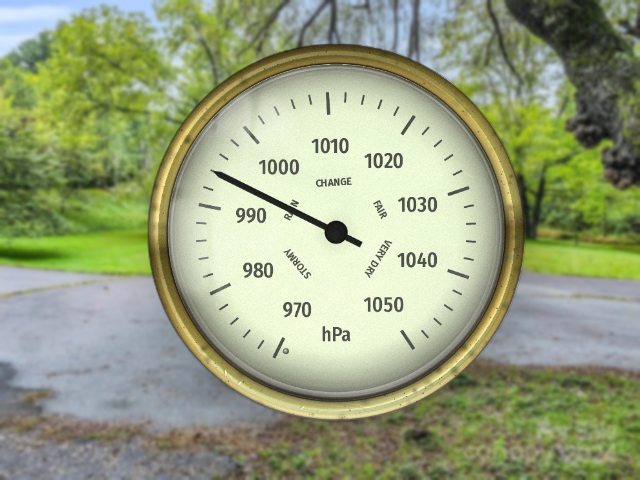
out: 994 hPa
